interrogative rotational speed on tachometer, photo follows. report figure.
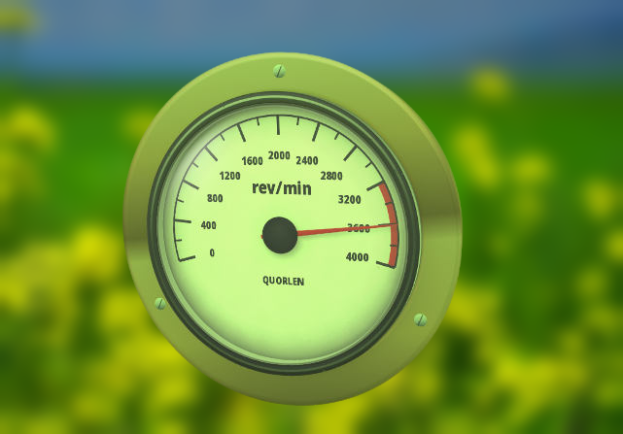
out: 3600 rpm
